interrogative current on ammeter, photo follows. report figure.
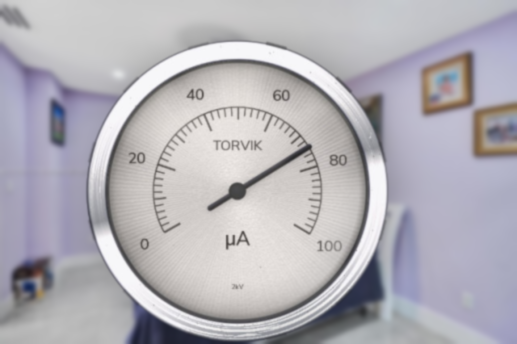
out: 74 µA
